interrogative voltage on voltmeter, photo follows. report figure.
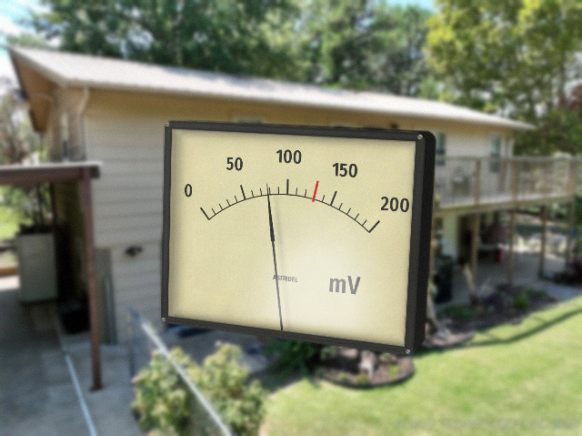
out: 80 mV
